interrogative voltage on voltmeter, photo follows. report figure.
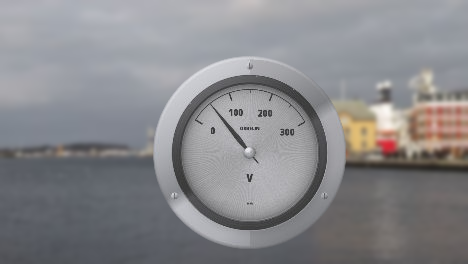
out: 50 V
